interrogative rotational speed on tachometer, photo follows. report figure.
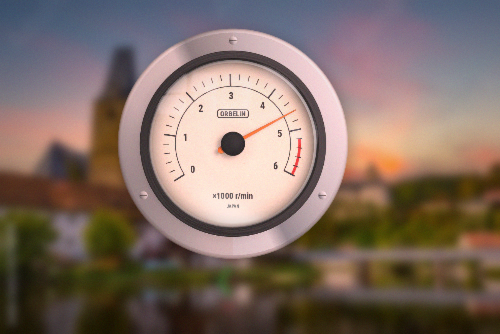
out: 4600 rpm
